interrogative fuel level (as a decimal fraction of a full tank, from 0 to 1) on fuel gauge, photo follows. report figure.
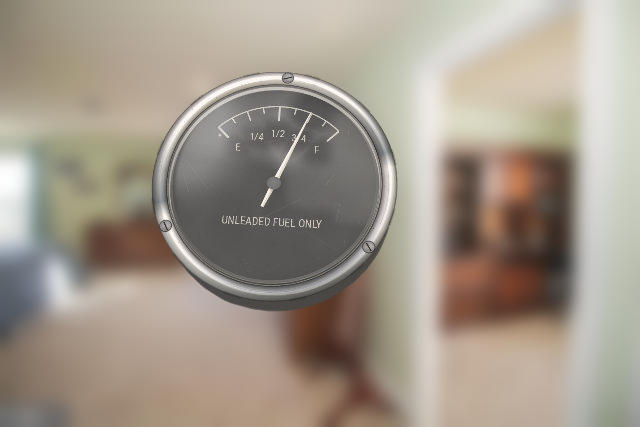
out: 0.75
